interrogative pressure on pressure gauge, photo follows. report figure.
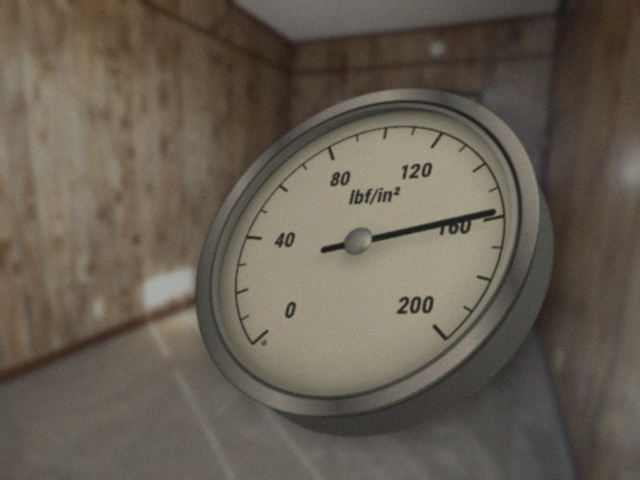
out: 160 psi
